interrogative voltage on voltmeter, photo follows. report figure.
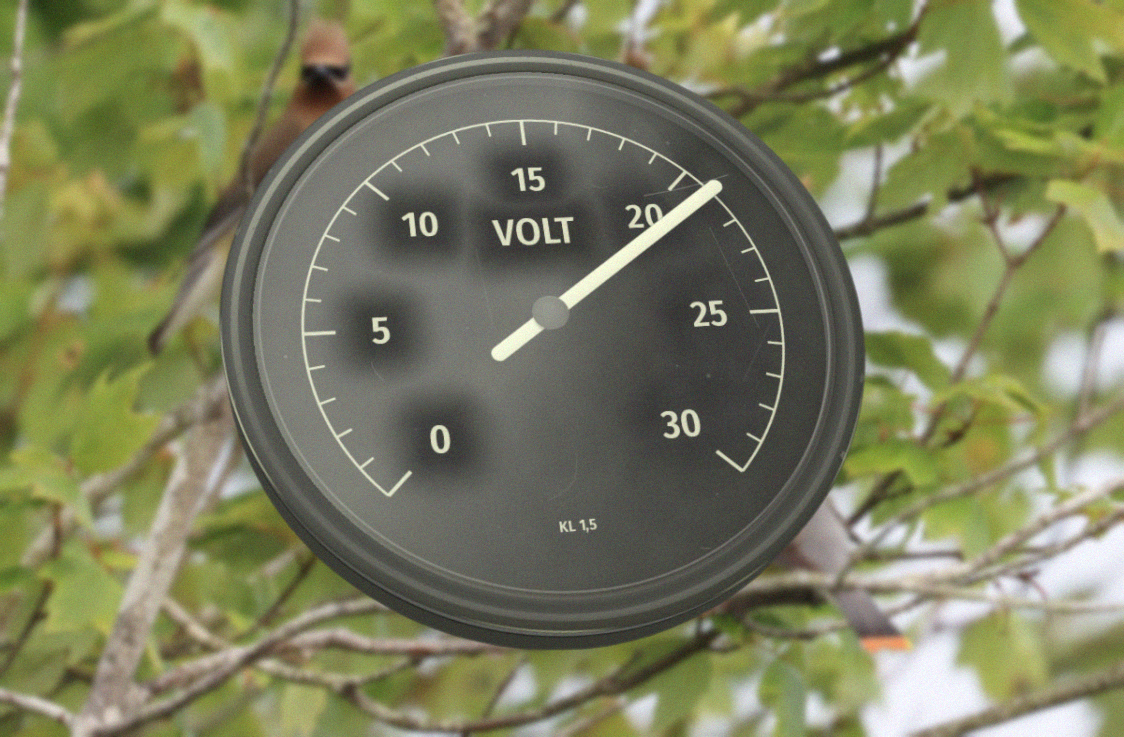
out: 21 V
